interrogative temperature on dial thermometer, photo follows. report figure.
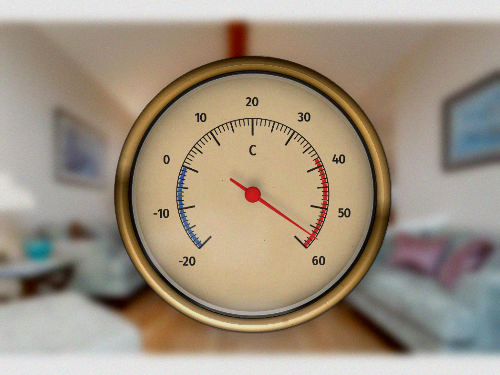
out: 57 °C
